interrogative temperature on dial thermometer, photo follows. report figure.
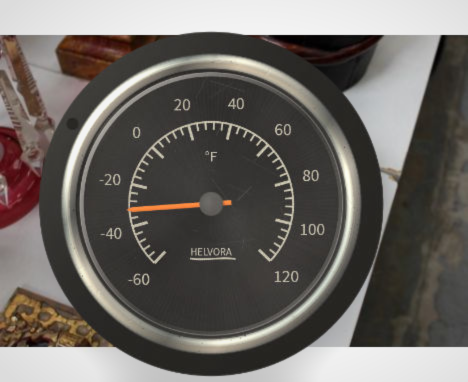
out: -32 °F
